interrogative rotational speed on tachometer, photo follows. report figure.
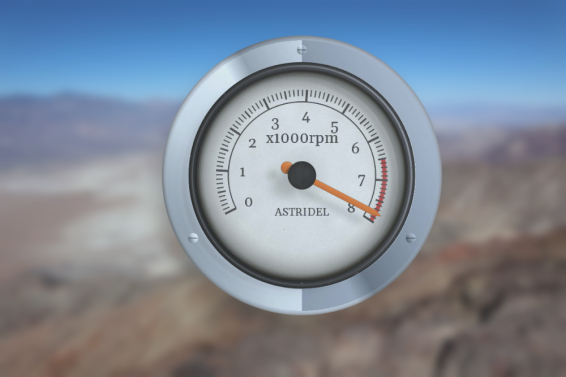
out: 7800 rpm
